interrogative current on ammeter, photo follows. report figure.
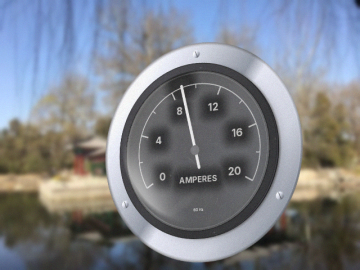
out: 9 A
